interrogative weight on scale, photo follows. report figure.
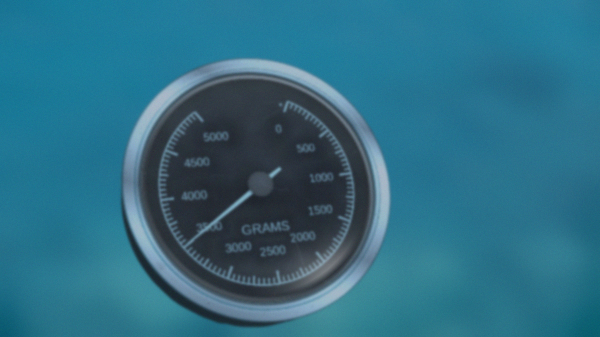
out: 3500 g
